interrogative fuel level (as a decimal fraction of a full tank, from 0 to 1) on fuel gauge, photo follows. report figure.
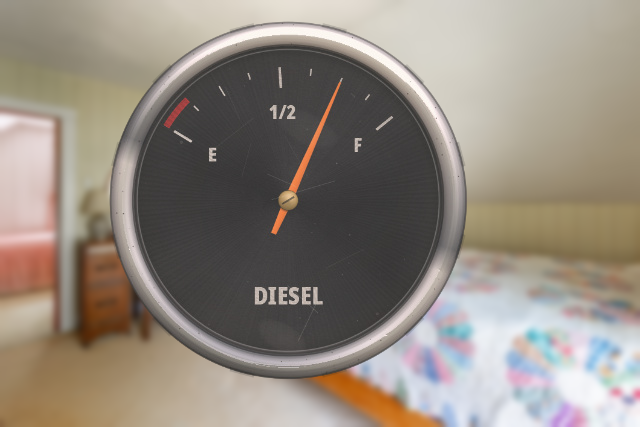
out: 0.75
